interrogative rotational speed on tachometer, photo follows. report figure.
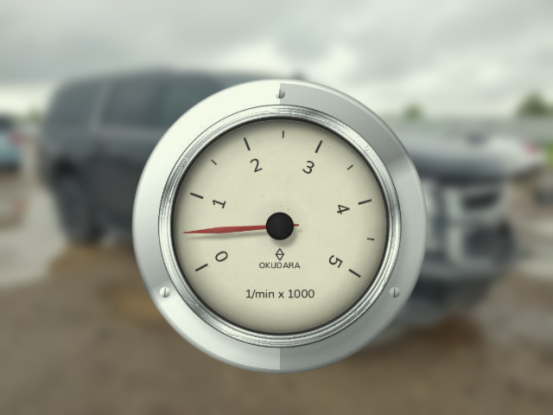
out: 500 rpm
